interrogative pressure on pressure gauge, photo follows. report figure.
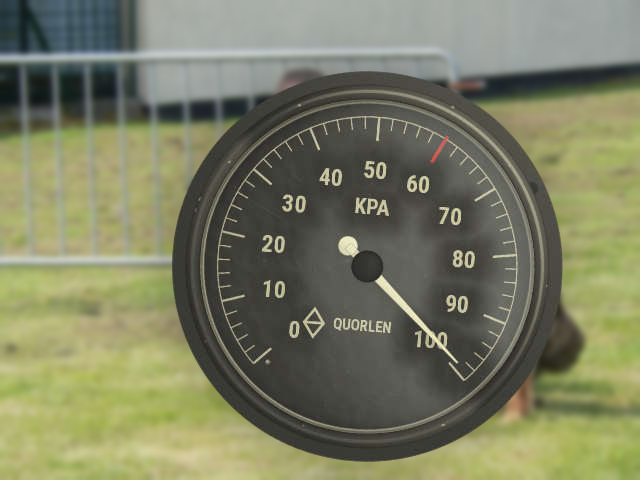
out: 99 kPa
